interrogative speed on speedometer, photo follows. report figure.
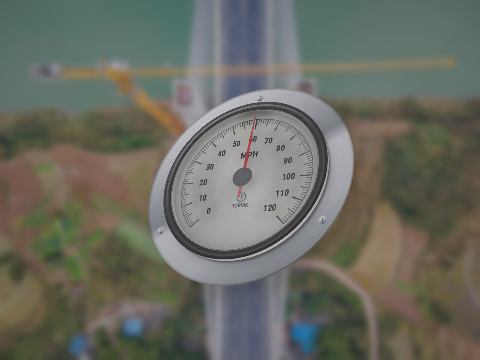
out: 60 mph
